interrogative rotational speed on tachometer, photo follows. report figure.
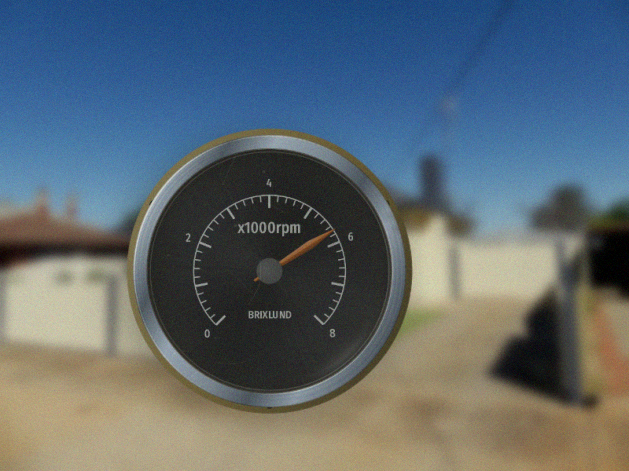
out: 5700 rpm
